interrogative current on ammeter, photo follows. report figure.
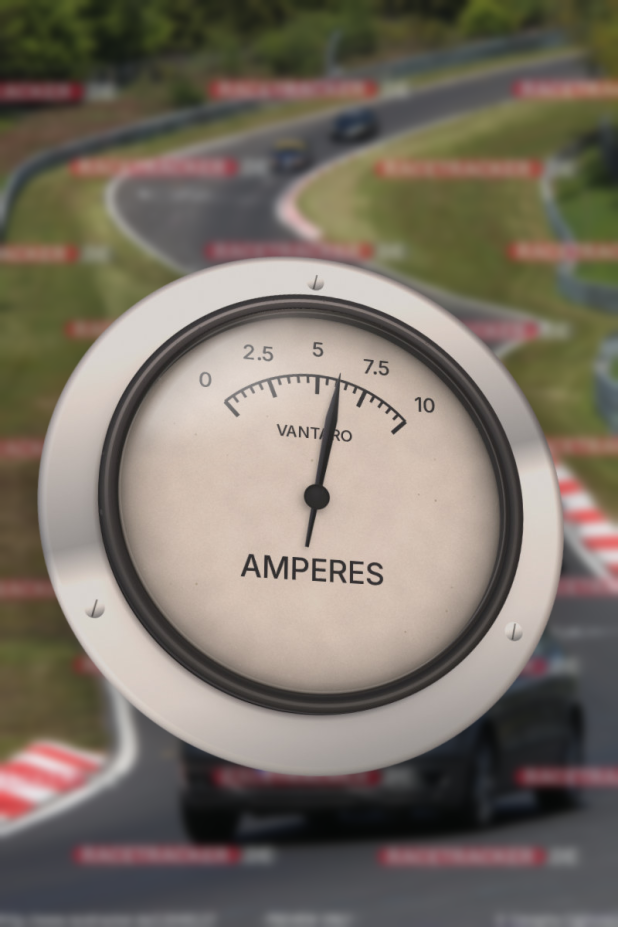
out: 6 A
